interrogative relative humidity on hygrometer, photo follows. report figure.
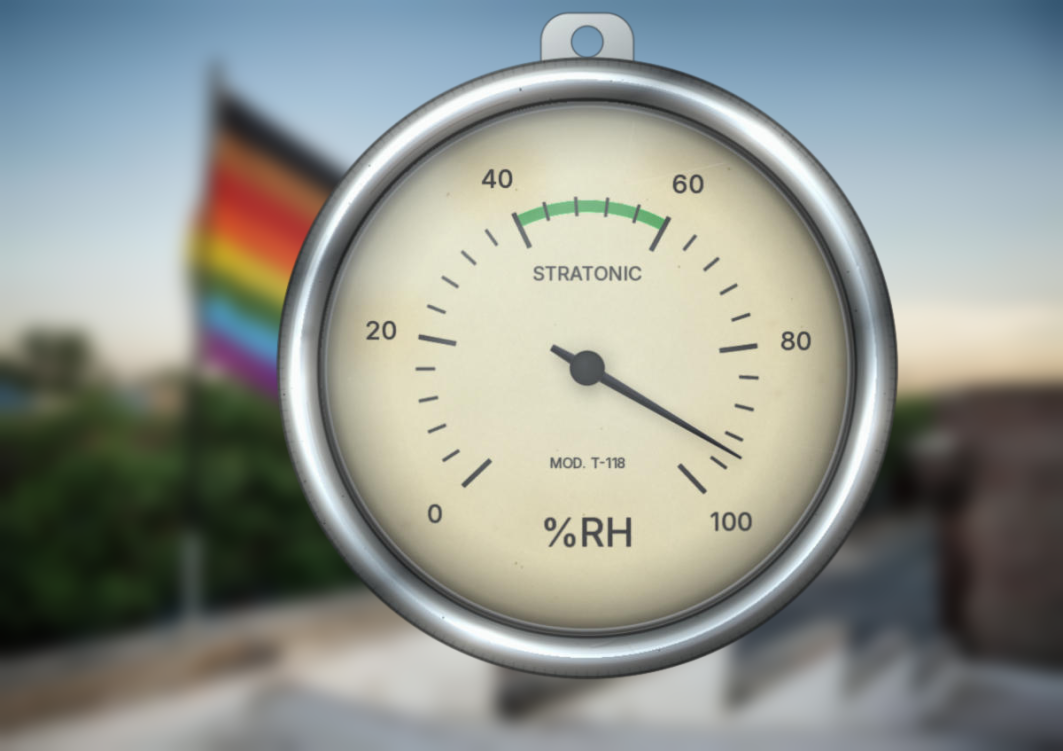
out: 94 %
